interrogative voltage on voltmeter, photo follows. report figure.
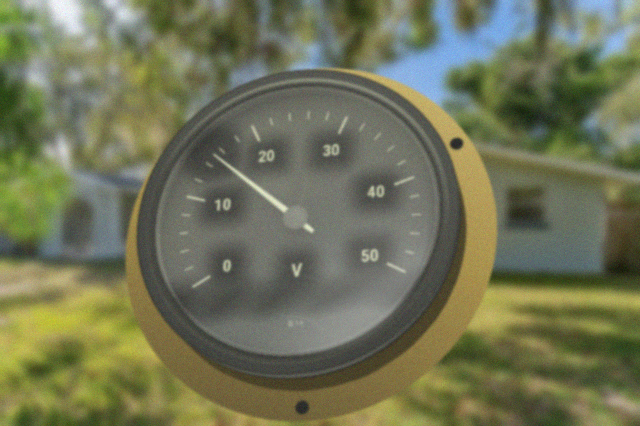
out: 15 V
